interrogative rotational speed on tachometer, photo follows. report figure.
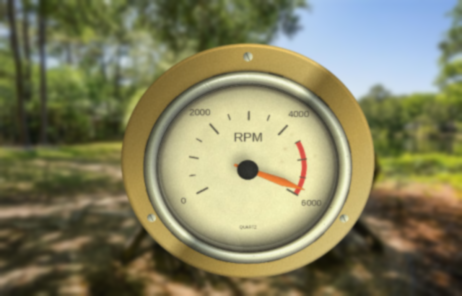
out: 5750 rpm
